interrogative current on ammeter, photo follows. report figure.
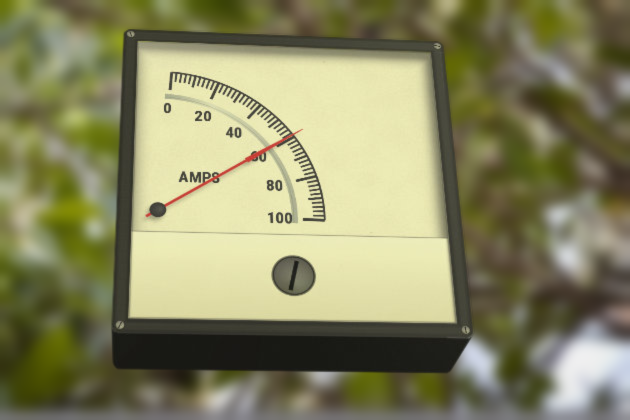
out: 60 A
